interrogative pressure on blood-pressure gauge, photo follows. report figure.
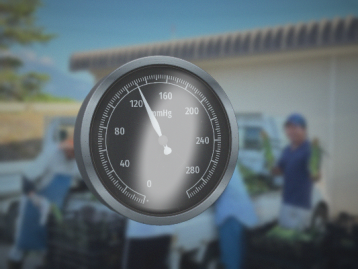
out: 130 mmHg
